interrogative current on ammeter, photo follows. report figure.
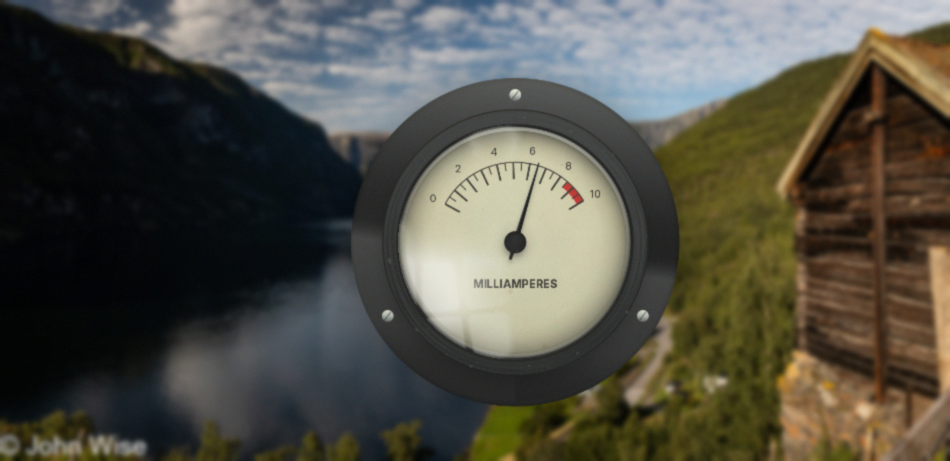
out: 6.5 mA
